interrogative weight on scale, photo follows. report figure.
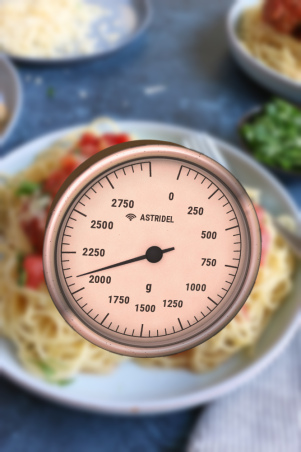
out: 2100 g
